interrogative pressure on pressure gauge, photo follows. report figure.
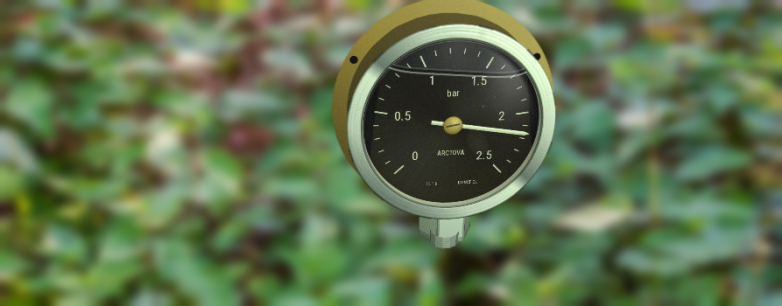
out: 2.15 bar
